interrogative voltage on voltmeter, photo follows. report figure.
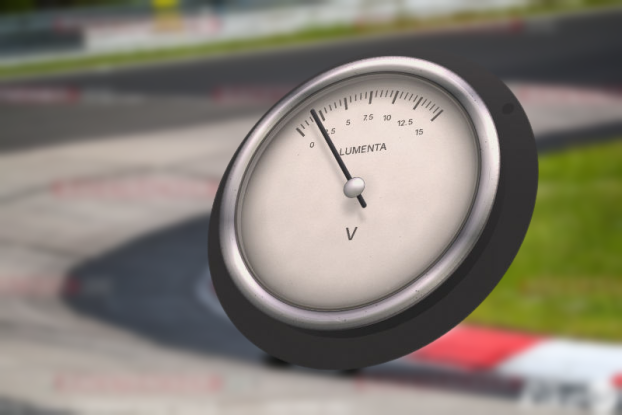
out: 2 V
